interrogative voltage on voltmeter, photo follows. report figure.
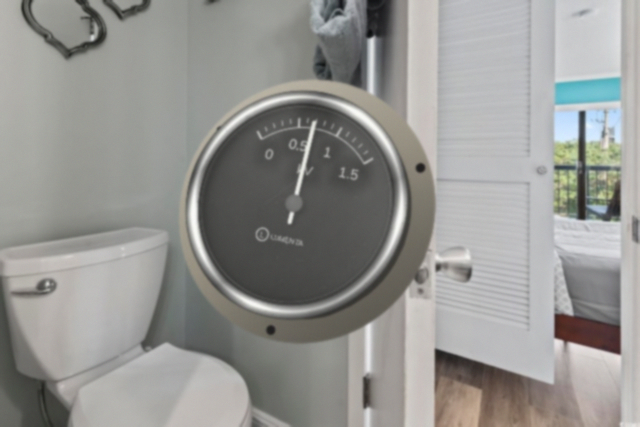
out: 0.7 kV
